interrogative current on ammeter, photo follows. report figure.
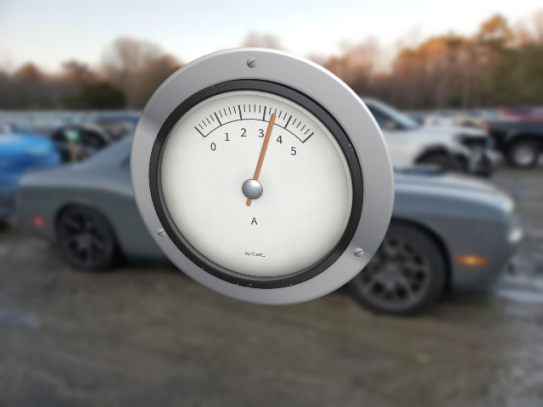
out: 3.4 A
